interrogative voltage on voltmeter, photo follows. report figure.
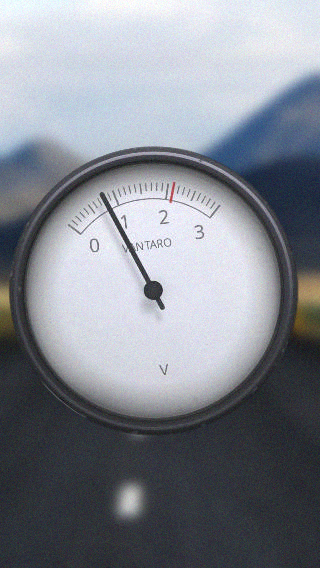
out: 0.8 V
